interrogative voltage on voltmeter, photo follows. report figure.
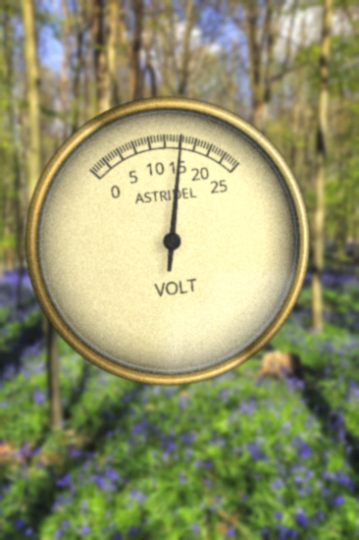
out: 15 V
